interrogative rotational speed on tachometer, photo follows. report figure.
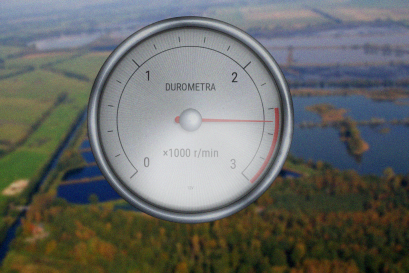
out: 2500 rpm
